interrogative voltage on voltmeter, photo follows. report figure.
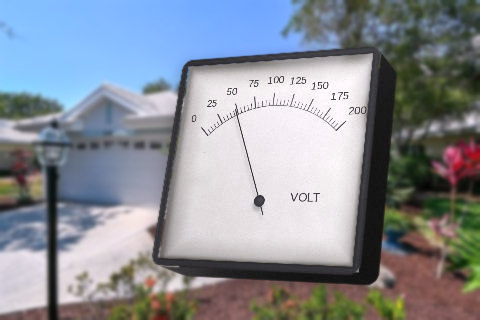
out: 50 V
